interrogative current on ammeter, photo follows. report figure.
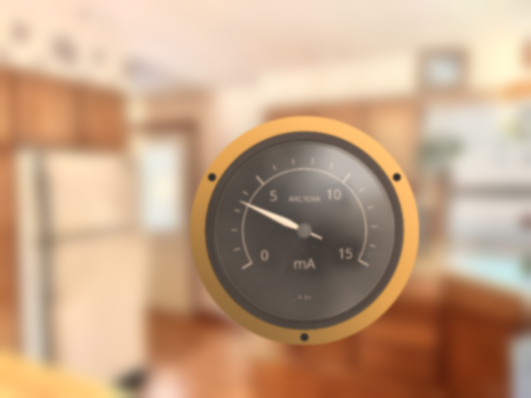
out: 3.5 mA
